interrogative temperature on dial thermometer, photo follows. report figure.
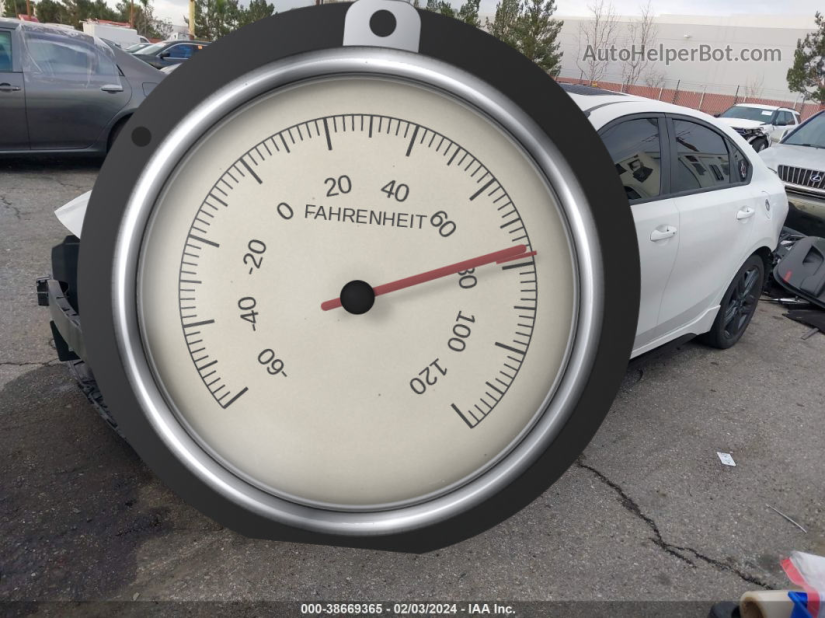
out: 76 °F
